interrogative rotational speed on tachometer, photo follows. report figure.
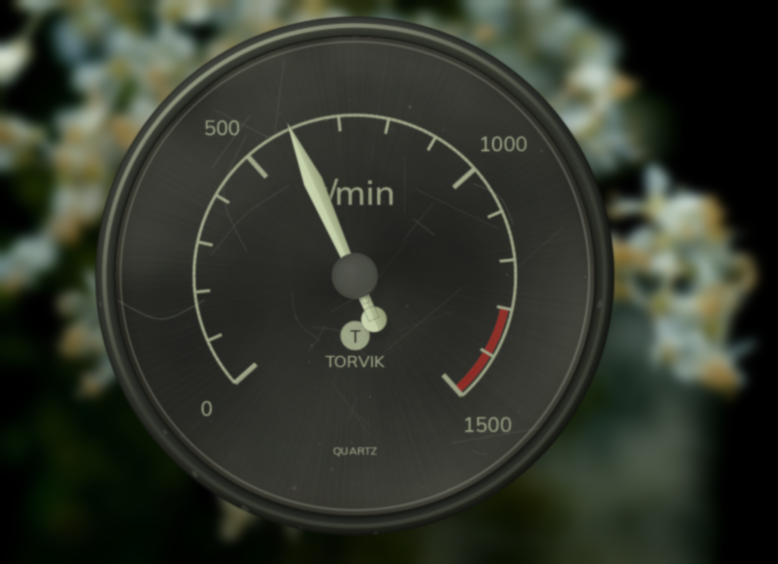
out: 600 rpm
